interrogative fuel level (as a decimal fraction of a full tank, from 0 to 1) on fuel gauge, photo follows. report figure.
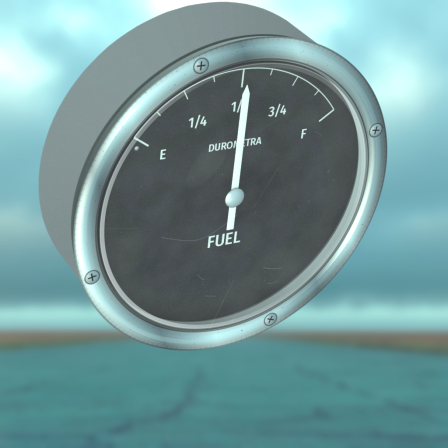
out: 0.5
